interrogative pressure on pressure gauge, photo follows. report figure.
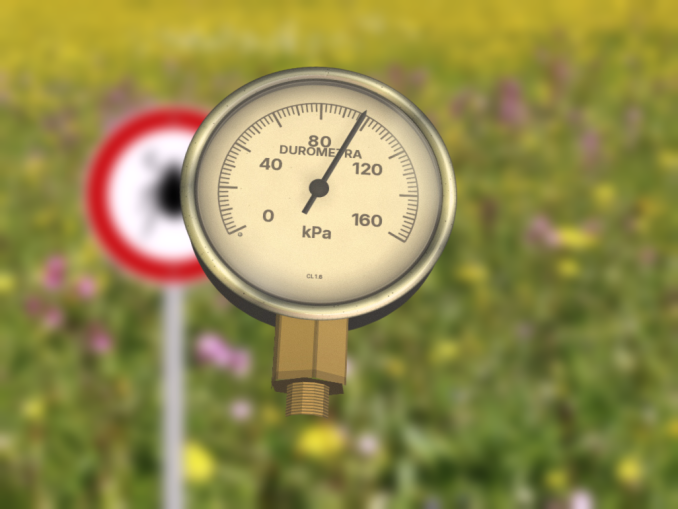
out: 98 kPa
